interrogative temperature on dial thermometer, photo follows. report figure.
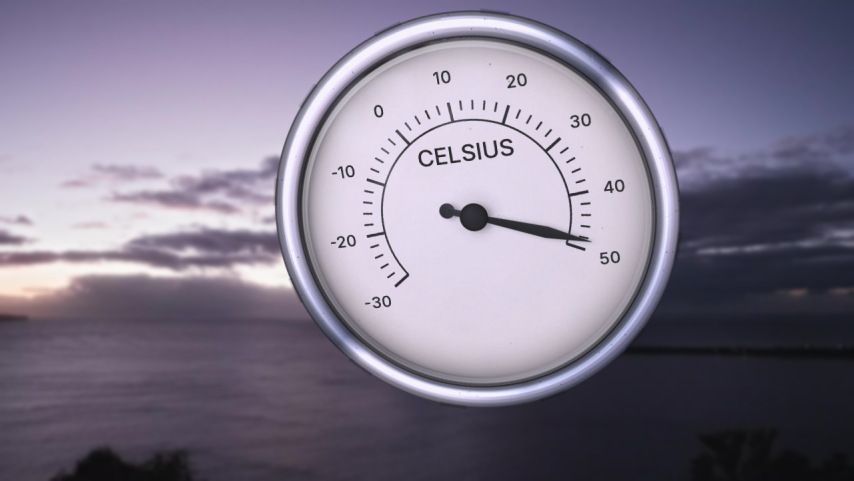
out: 48 °C
